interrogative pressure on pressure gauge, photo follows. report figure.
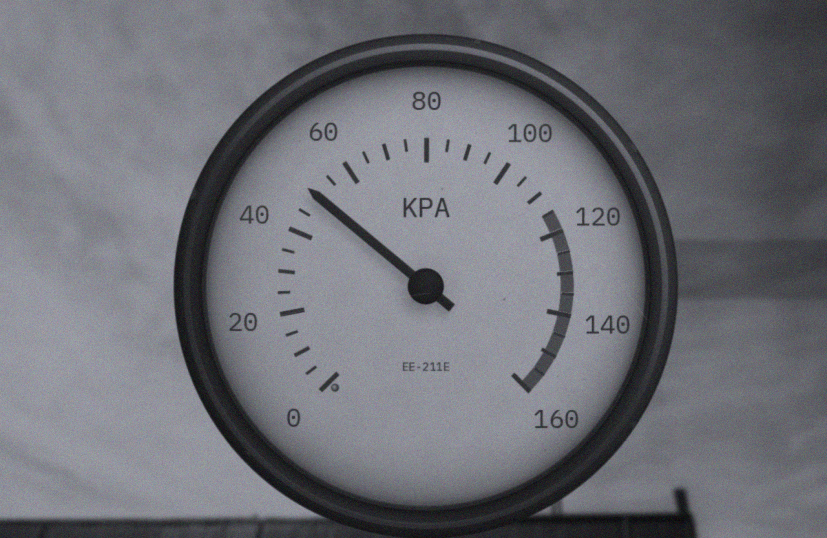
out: 50 kPa
